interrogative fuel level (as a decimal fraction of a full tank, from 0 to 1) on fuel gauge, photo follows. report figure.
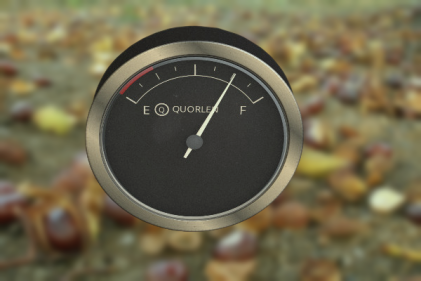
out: 0.75
